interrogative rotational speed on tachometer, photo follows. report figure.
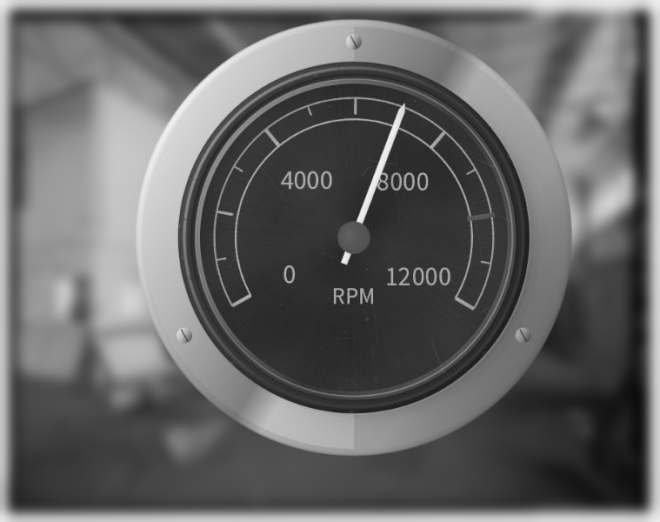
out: 7000 rpm
